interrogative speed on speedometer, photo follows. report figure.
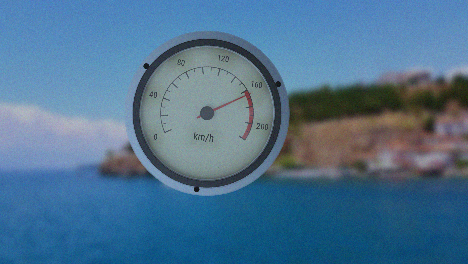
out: 165 km/h
